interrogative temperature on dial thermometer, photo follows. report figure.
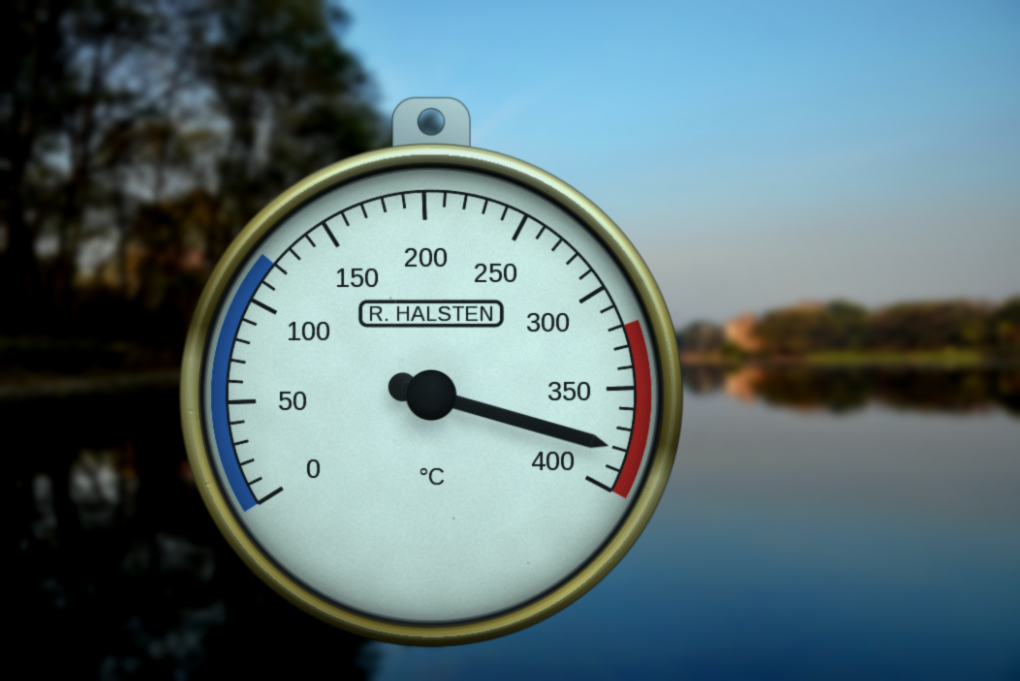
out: 380 °C
